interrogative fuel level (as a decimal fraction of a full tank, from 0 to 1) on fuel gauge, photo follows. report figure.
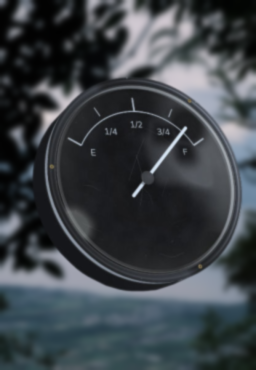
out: 0.875
